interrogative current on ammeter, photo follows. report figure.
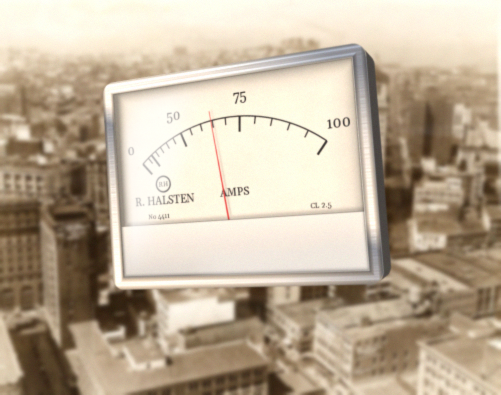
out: 65 A
